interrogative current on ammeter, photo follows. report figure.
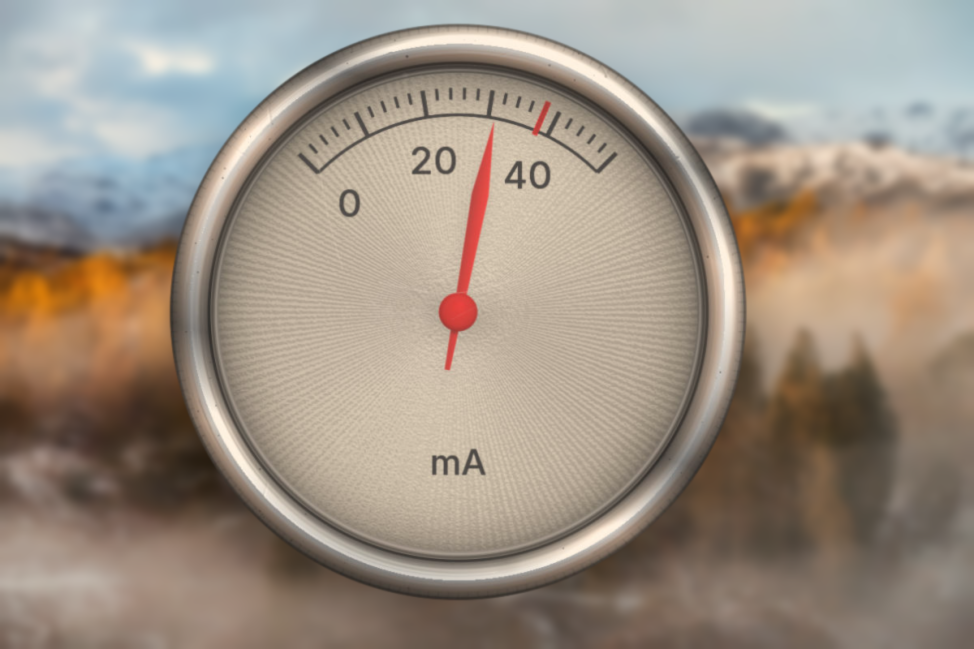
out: 31 mA
